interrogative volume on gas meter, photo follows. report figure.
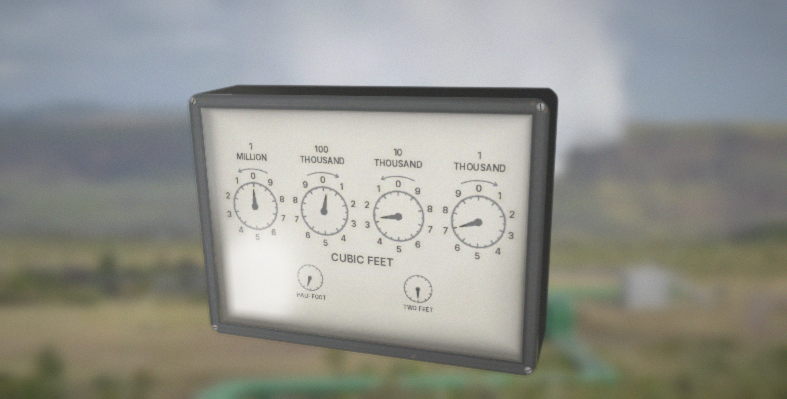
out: 2700 ft³
